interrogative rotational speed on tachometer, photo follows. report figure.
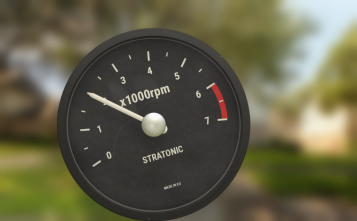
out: 2000 rpm
